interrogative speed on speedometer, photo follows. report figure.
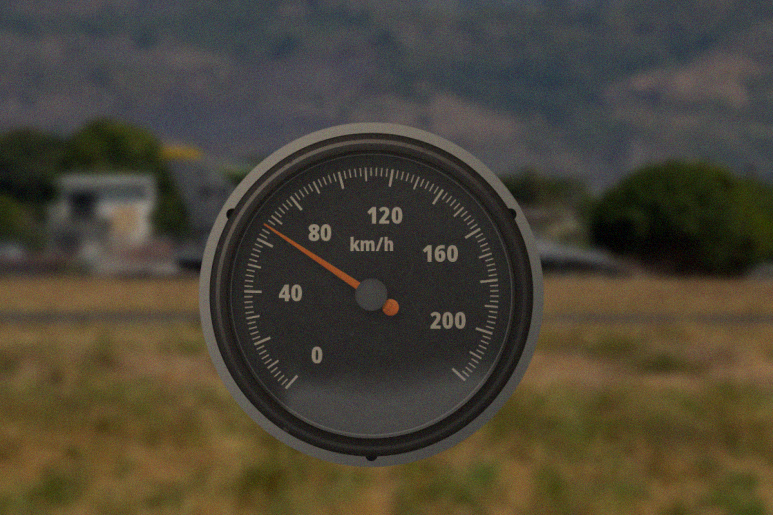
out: 66 km/h
